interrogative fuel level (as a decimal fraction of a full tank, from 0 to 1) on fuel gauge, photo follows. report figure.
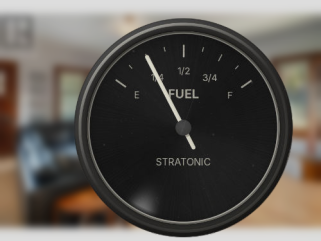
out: 0.25
